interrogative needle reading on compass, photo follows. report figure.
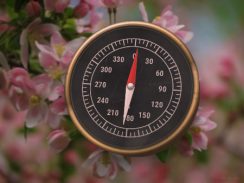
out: 5 °
